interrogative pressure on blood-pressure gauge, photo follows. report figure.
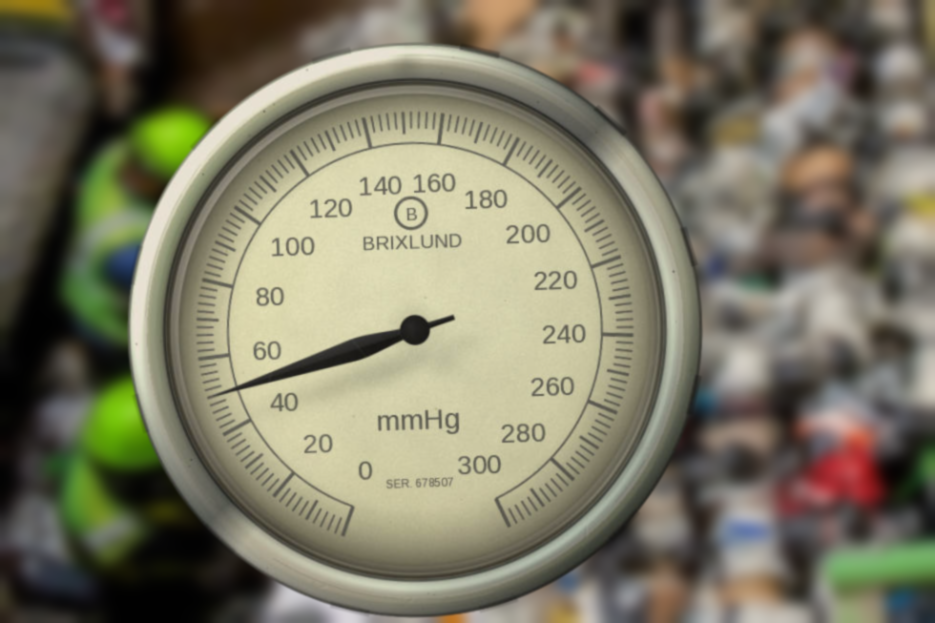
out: 50 mmHg
